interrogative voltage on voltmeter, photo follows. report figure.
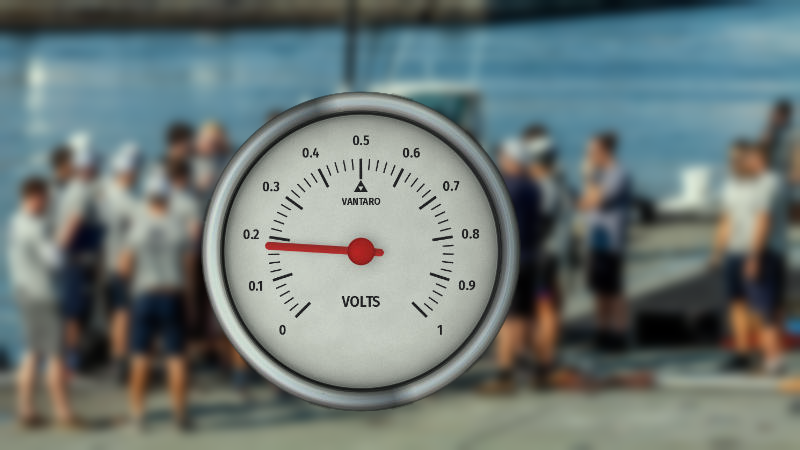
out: 0.18 V
